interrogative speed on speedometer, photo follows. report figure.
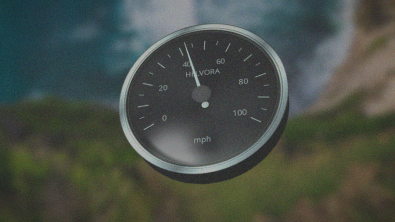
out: 42.5 mph
